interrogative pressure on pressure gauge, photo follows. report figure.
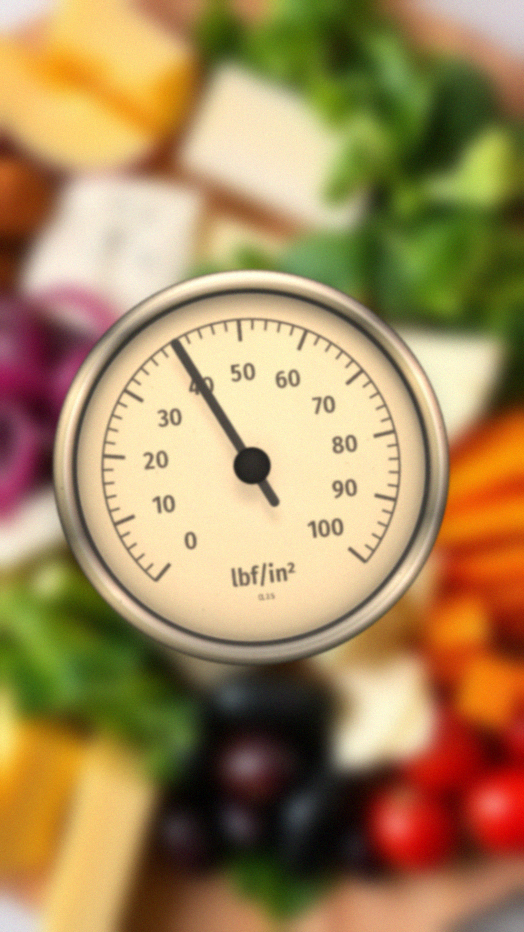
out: 40 psi
